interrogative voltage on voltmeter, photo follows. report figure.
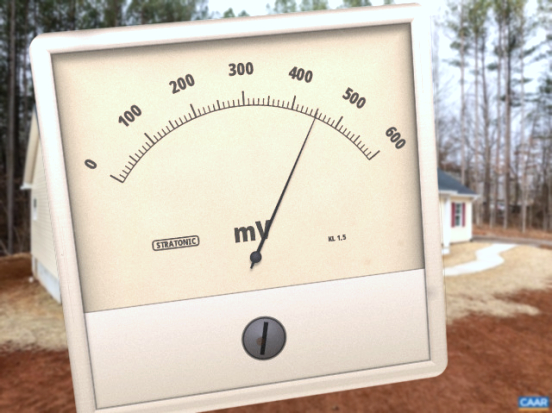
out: 450 mV
